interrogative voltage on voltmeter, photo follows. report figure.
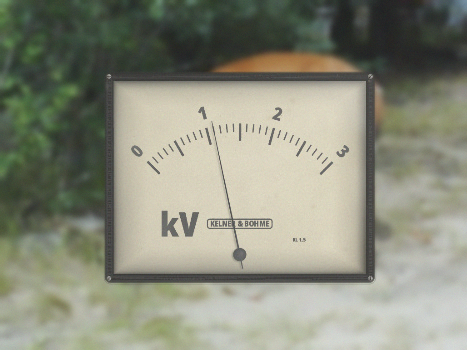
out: 1.1 kV
